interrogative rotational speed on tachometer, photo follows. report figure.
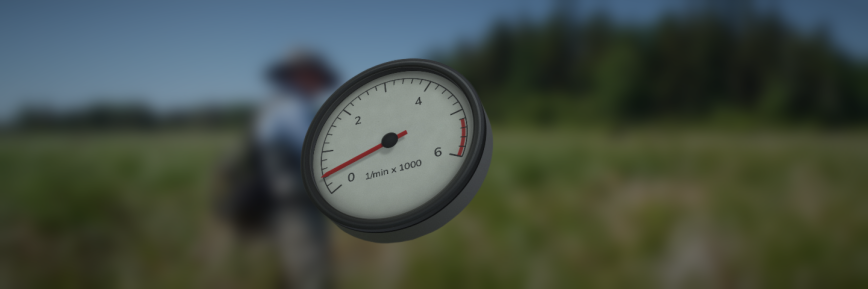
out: 400 rpm
